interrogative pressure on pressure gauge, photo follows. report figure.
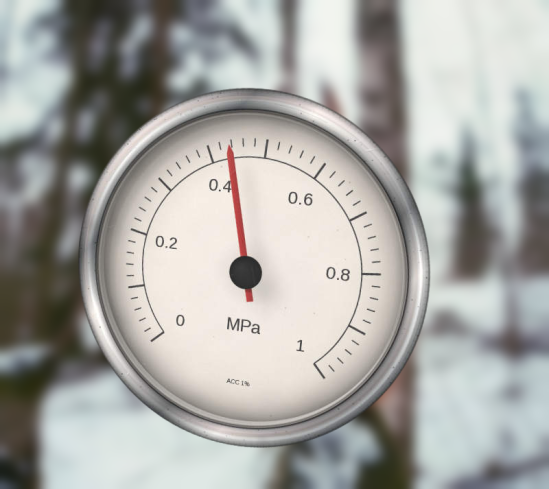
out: 0.44 MPa
